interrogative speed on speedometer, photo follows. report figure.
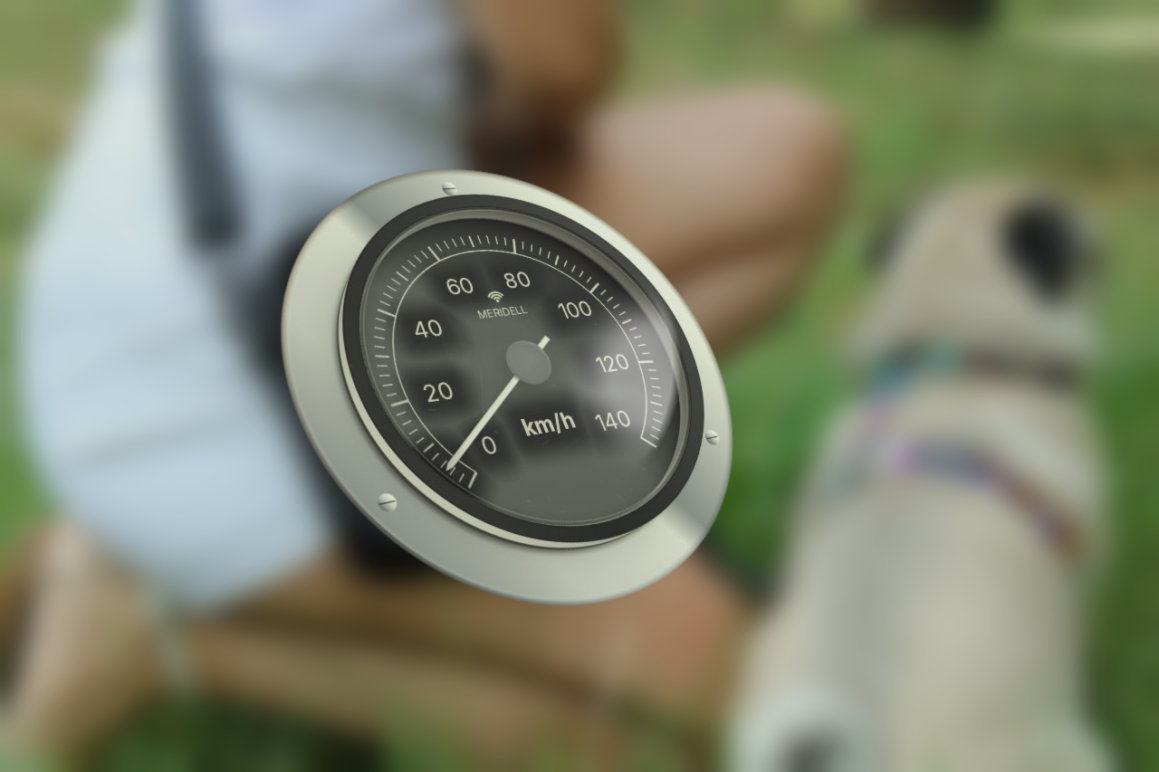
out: 5 km/h
